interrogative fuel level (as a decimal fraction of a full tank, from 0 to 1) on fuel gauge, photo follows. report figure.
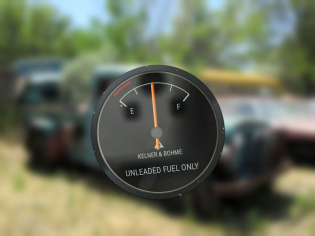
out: 0.5
